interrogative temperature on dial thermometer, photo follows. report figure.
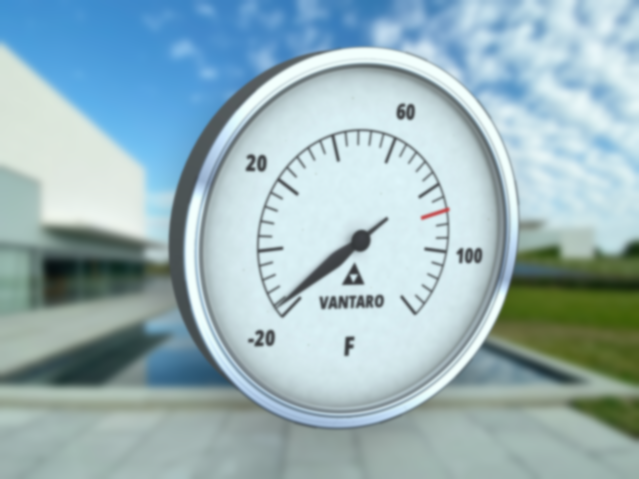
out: -16 °F
